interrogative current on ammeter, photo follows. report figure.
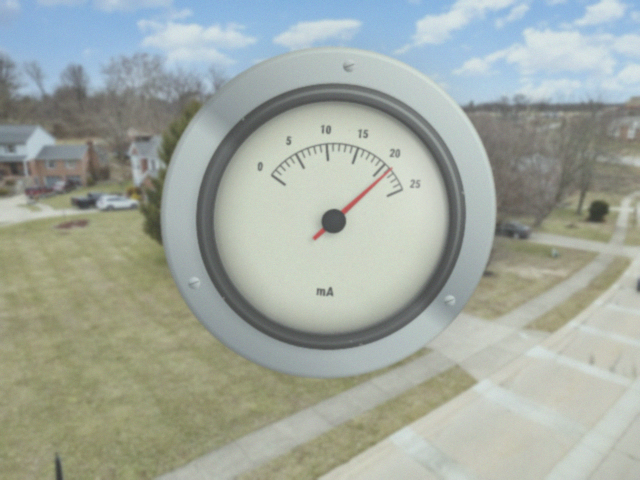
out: 21 mA
